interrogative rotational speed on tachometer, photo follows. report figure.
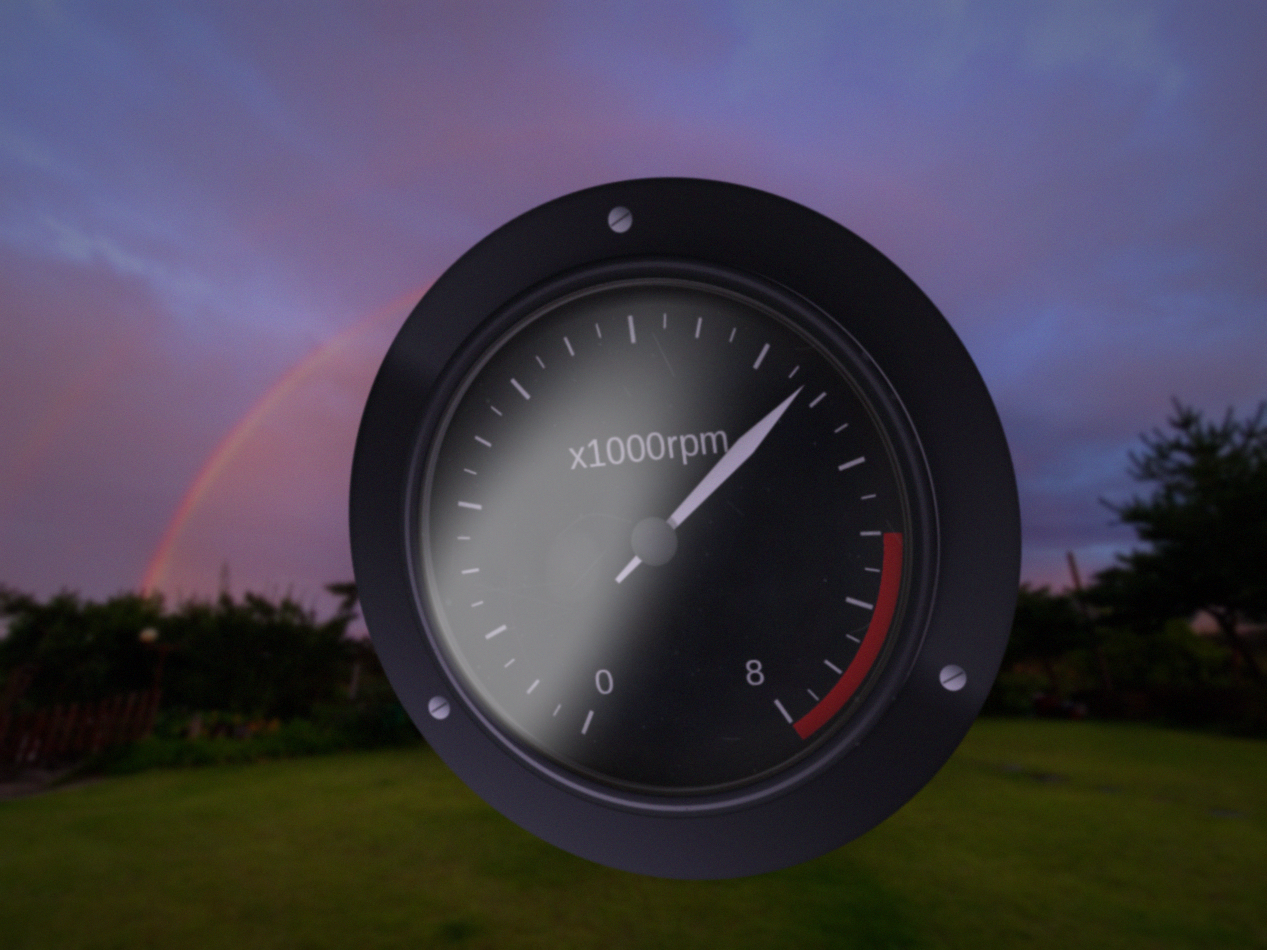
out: 5375 rpm
